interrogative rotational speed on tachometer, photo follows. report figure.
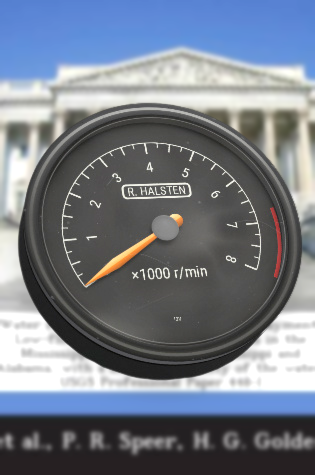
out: 0 rpm
